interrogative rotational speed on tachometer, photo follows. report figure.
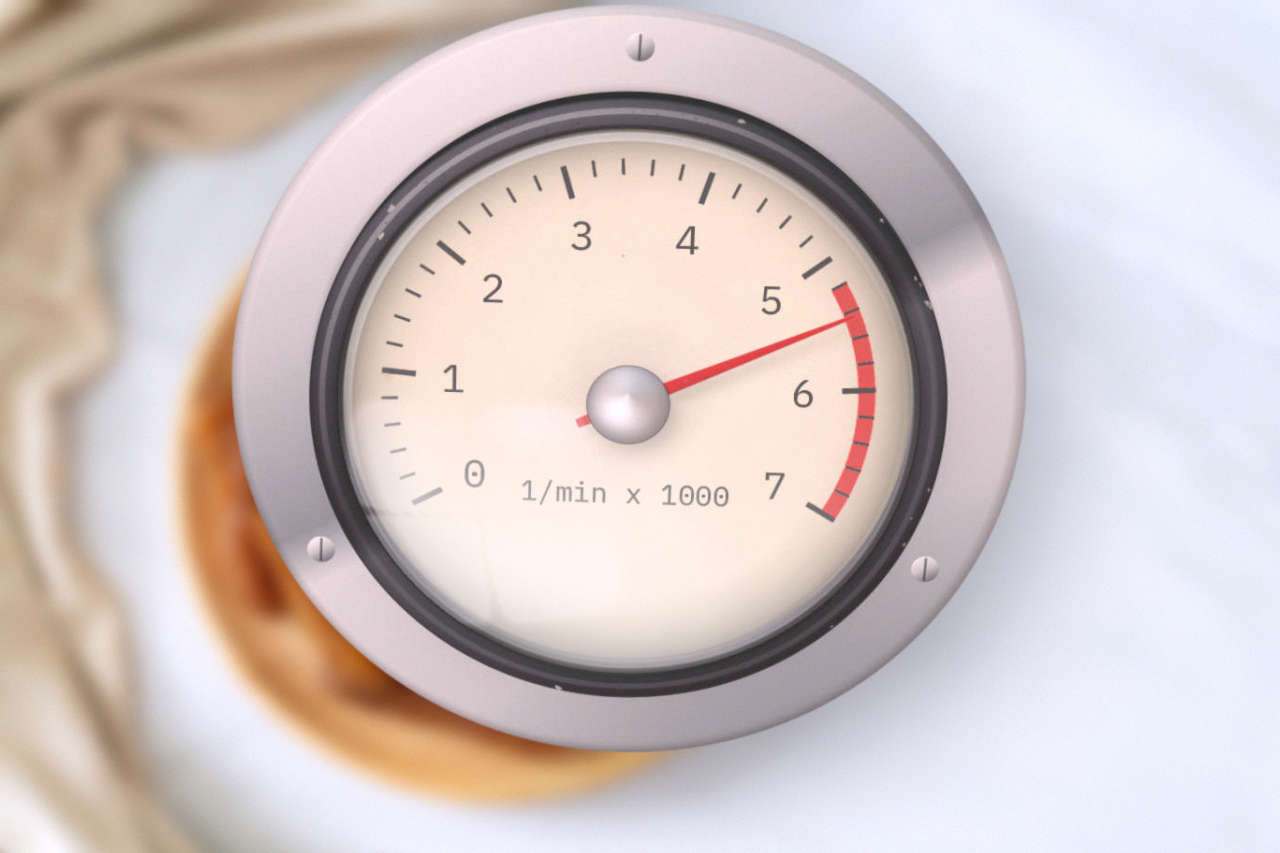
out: 5400 rpm
